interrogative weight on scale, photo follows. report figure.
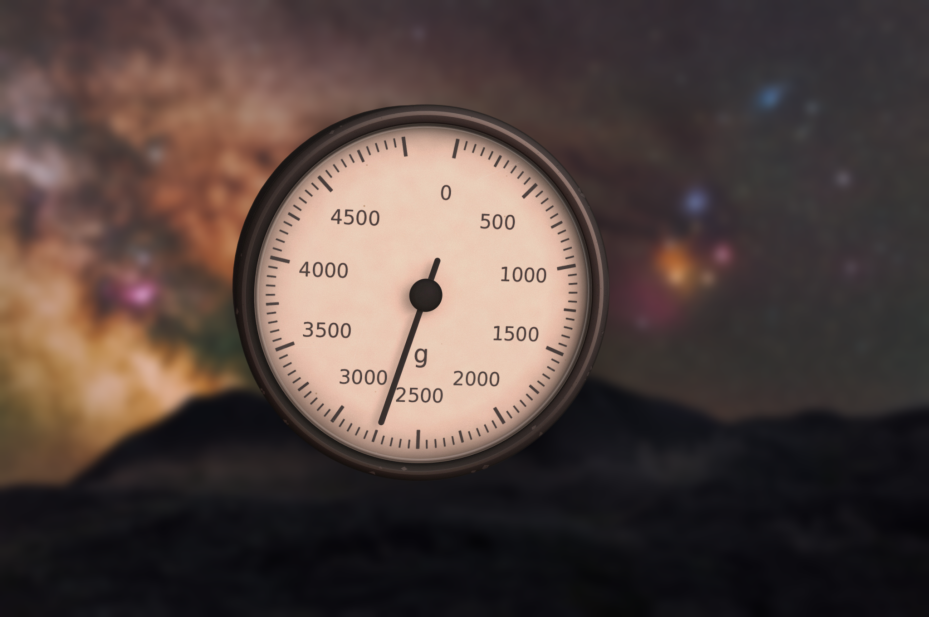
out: 2750 g
